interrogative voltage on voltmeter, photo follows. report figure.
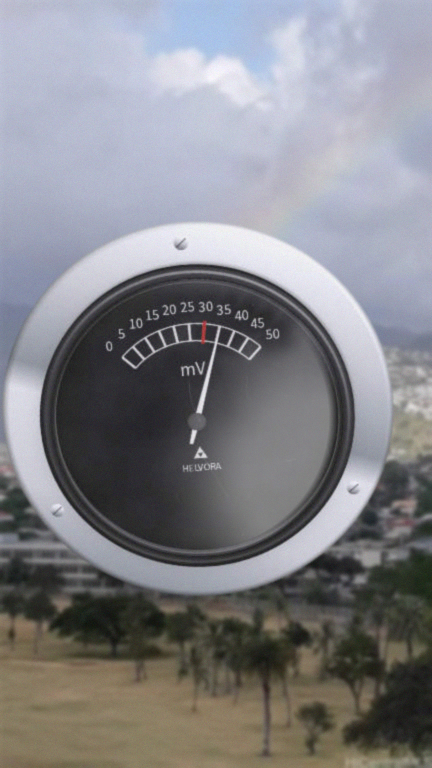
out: 35 mV
